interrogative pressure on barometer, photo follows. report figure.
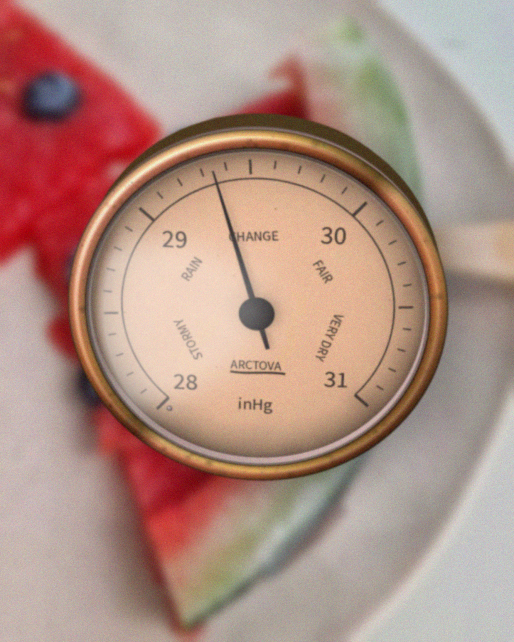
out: 29.35 inHg
